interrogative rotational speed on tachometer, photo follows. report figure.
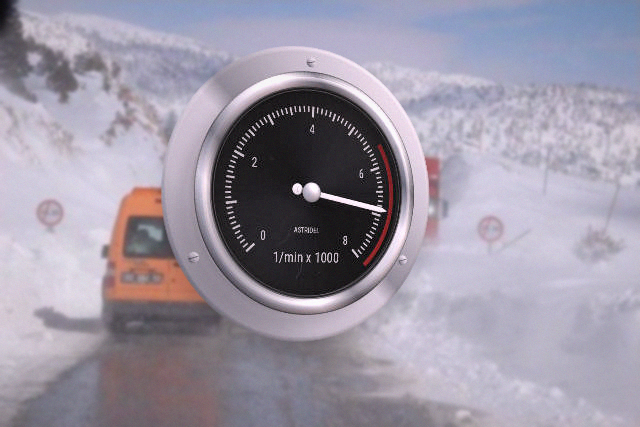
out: 6900 rpm
